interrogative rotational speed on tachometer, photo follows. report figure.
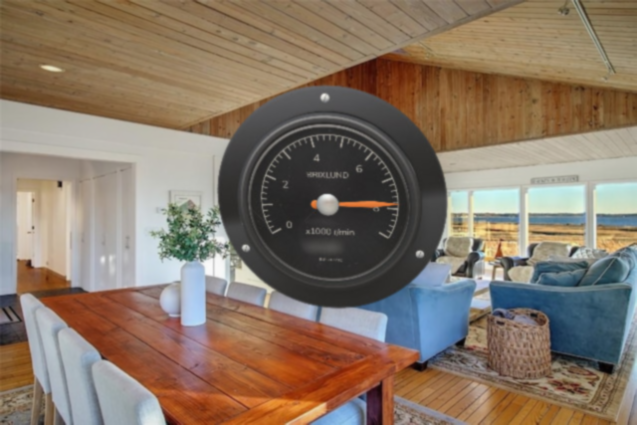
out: 7800 rpm
